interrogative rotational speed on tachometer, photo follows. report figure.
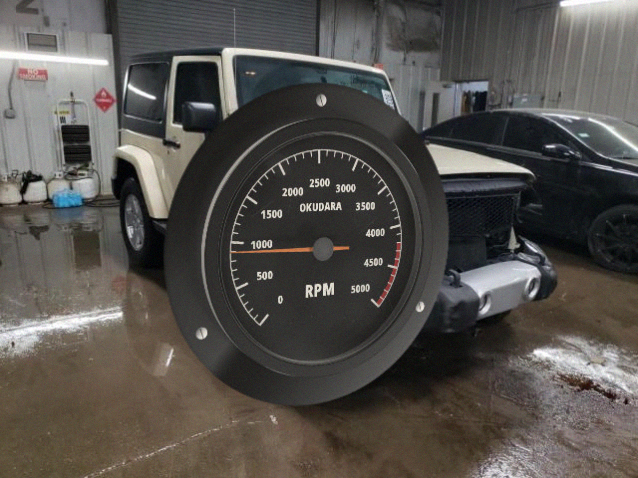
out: 900 rpm
